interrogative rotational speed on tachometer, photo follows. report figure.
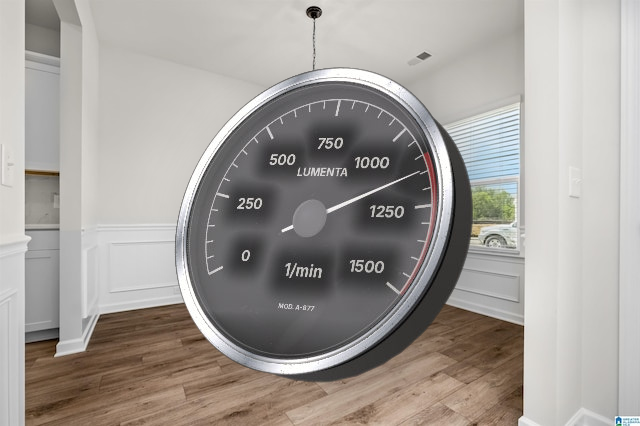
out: 1150 rpm
